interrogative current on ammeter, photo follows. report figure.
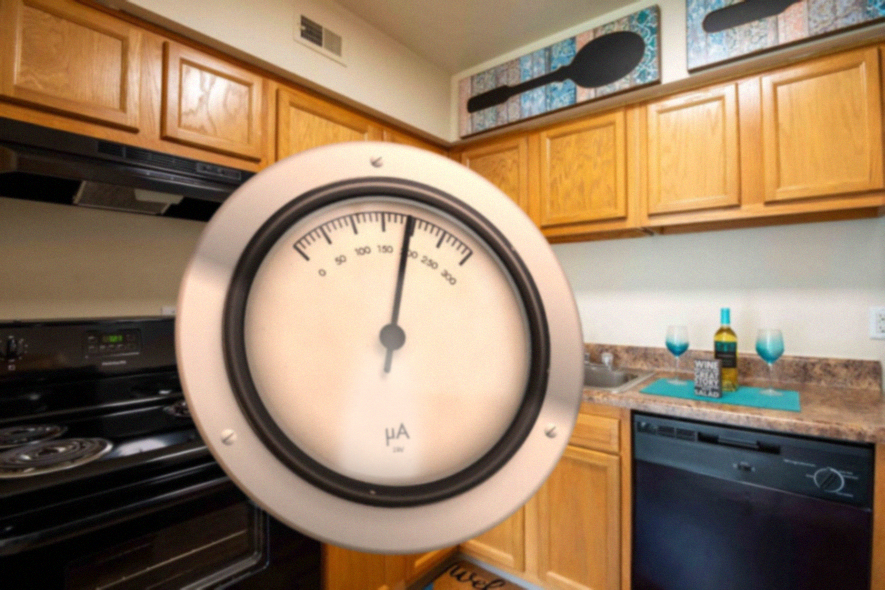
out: 190 µA
